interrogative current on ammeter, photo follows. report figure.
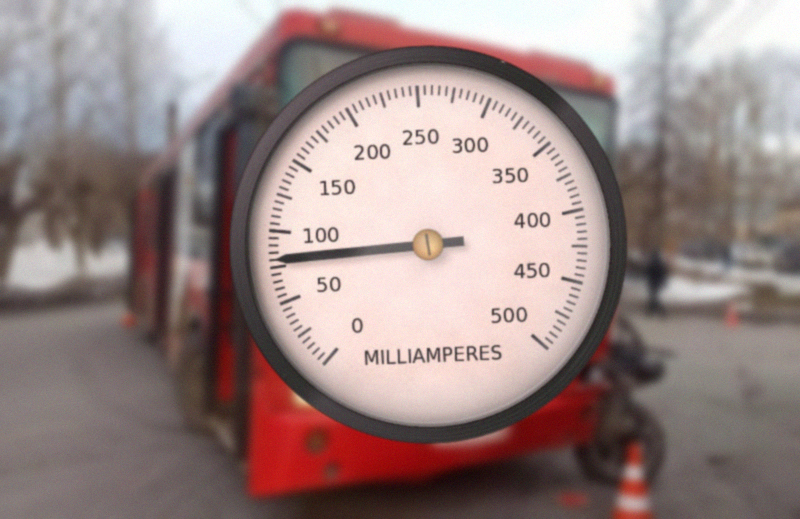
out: 80 mA
